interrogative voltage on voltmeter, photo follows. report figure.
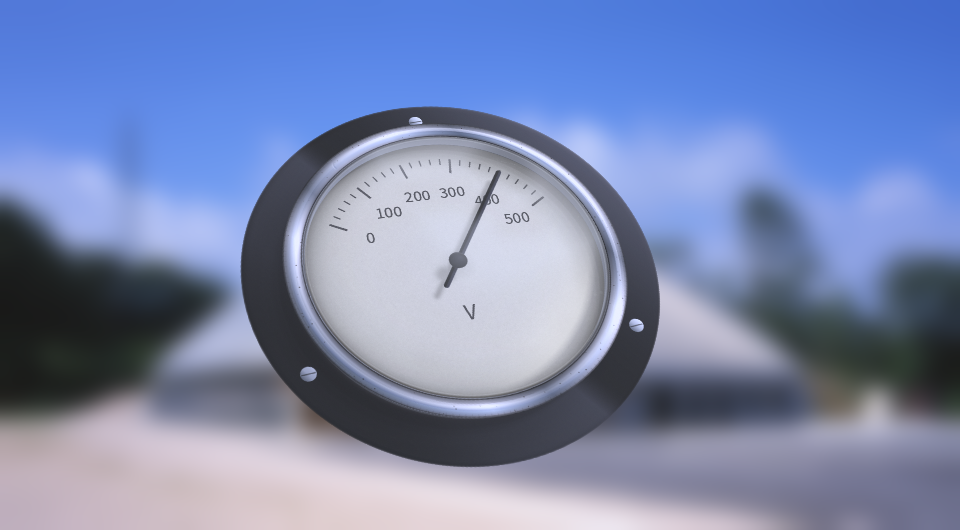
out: 400 V
